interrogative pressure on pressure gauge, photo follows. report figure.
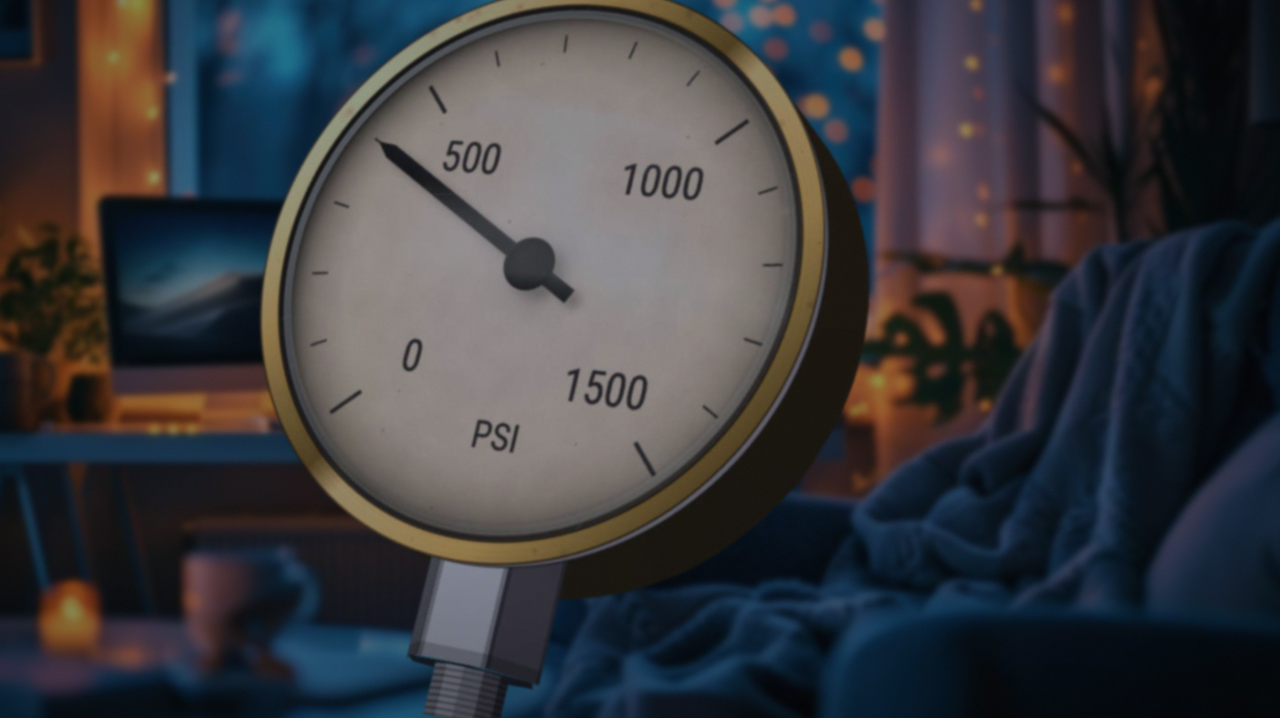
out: 400 psi
